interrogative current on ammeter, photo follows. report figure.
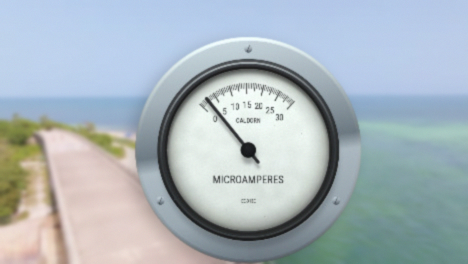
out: 2.5 µA
